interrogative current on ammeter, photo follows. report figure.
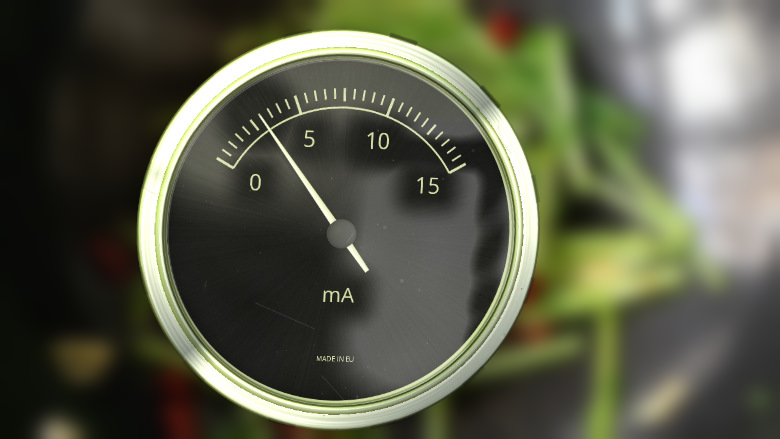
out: 3 mA
